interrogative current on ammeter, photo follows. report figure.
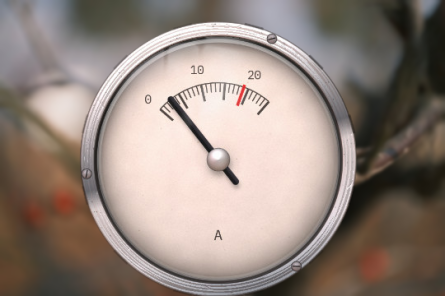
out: 3 A
